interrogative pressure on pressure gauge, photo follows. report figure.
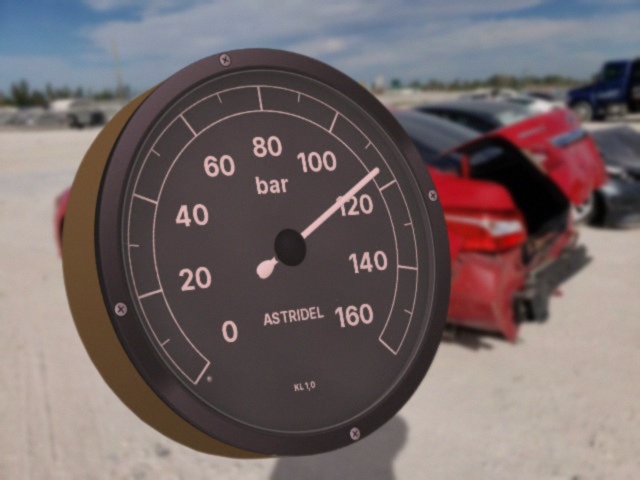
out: 115 bar
